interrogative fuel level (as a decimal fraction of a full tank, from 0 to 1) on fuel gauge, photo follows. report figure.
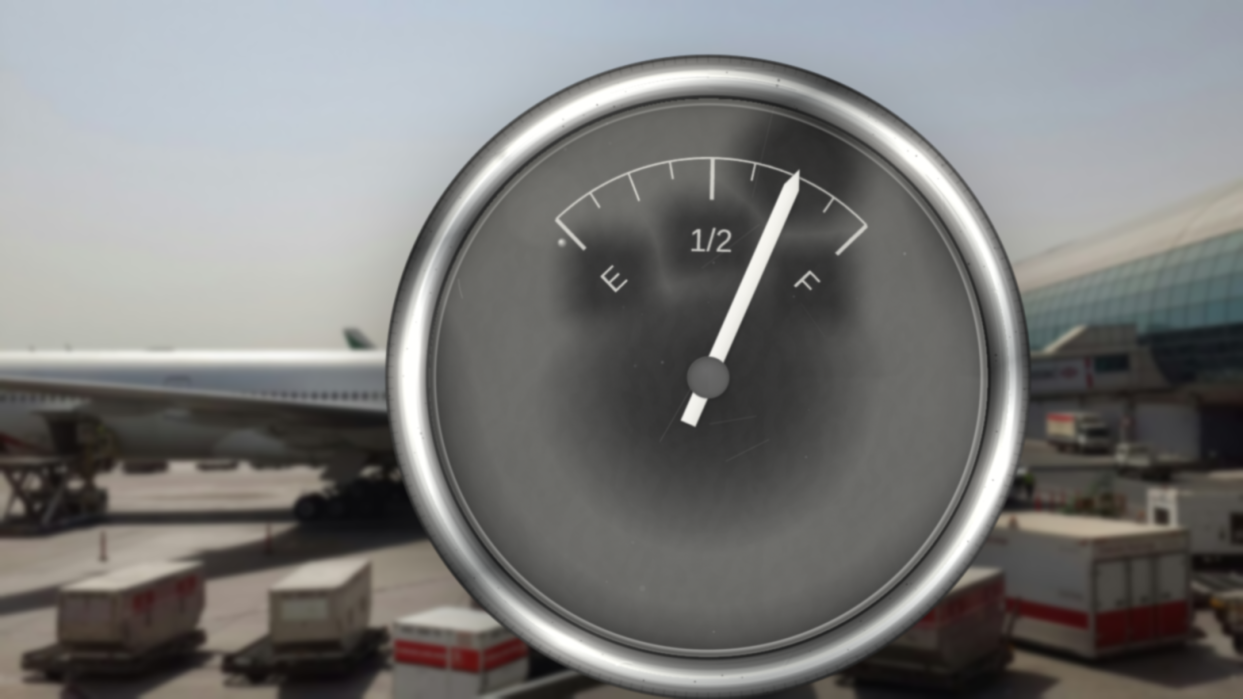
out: 0.75
